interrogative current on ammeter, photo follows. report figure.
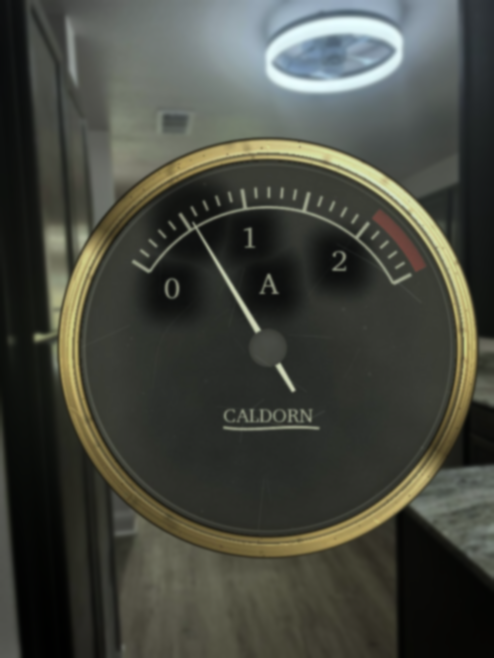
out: 0.55 A
